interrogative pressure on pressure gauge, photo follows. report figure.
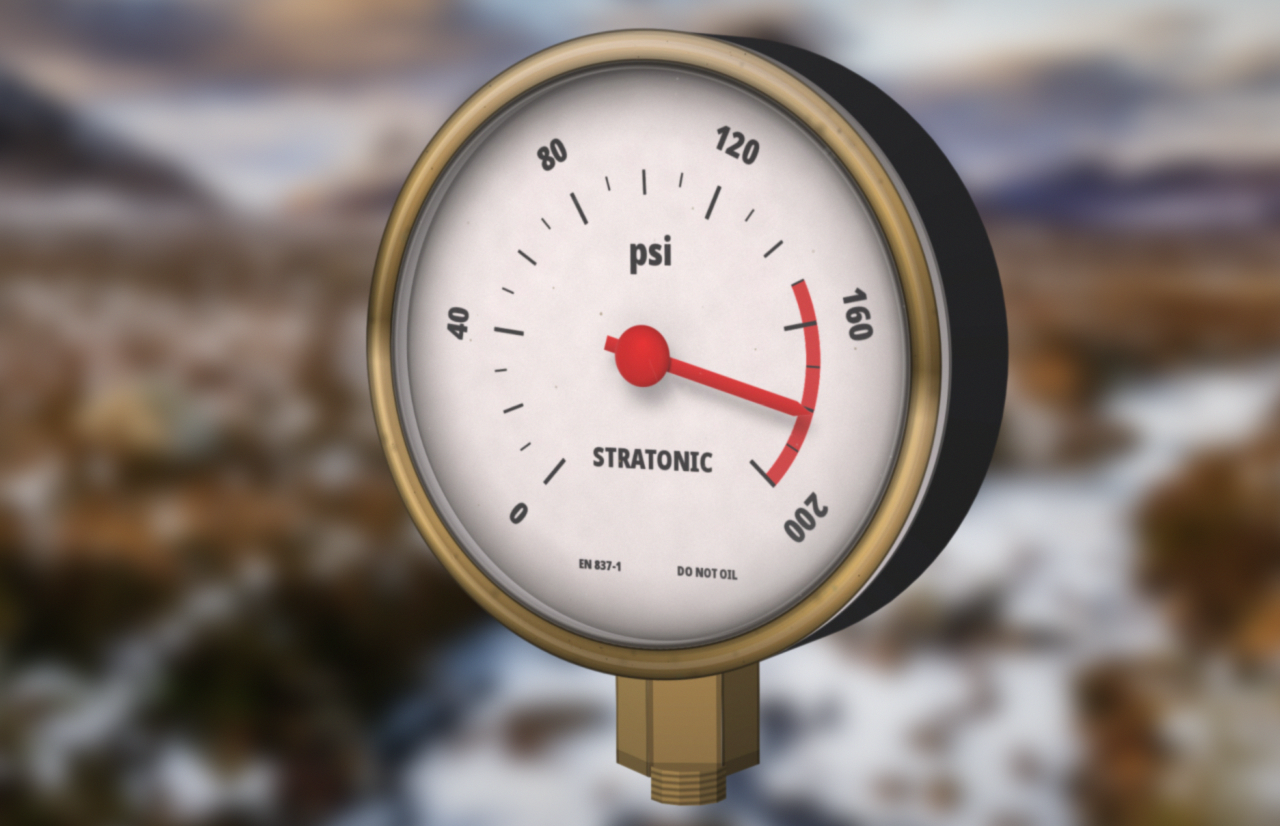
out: 180 psi
